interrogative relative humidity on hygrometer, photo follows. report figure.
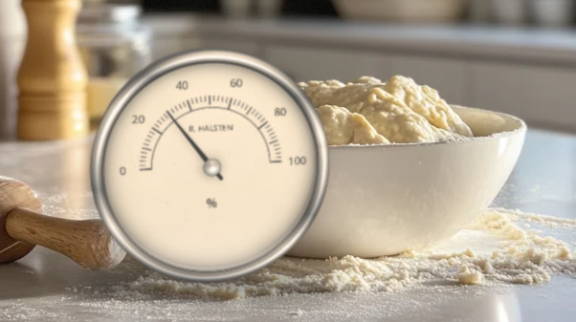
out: 30 %
